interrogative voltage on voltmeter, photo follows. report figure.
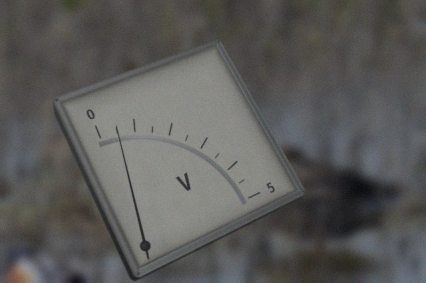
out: 0.5 V
